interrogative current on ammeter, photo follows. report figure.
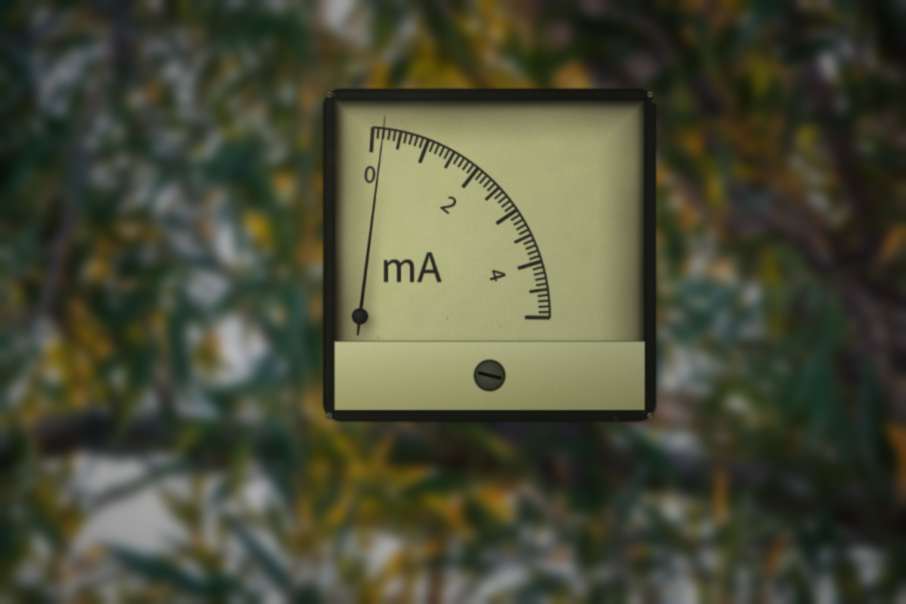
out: 0.2 mA
